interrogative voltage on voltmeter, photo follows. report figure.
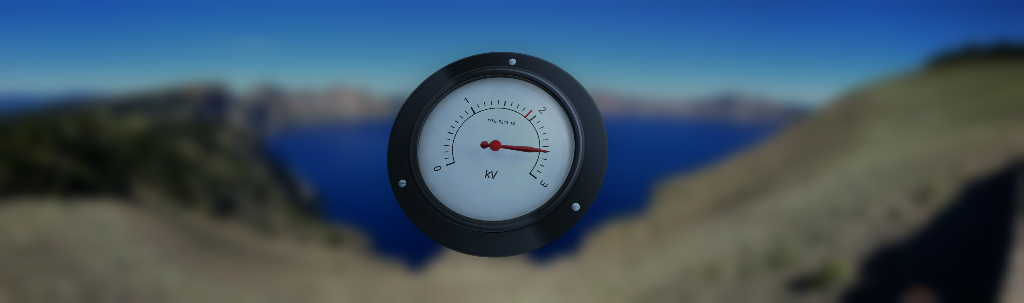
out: 2.6 kV
